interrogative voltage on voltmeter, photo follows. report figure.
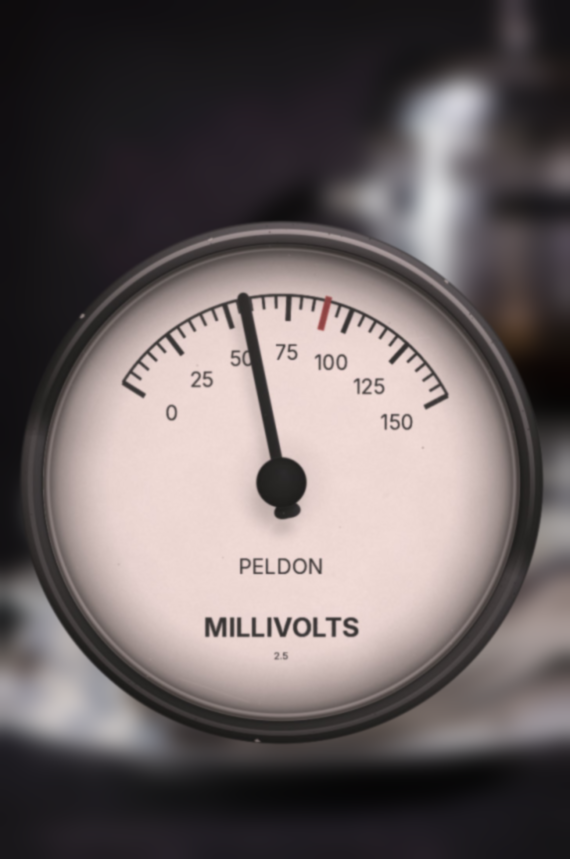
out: 57.5 mV
